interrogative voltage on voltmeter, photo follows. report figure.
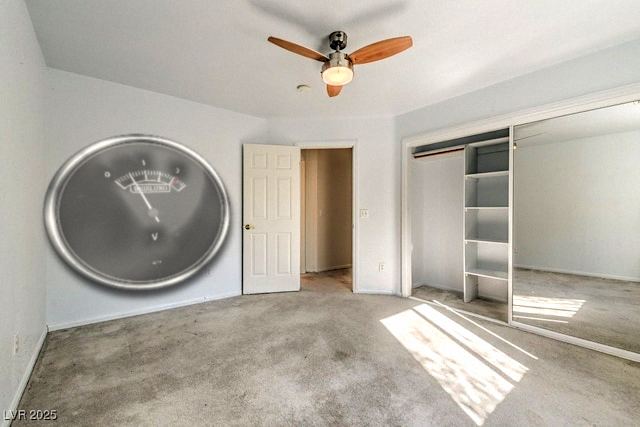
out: 0.5 V
